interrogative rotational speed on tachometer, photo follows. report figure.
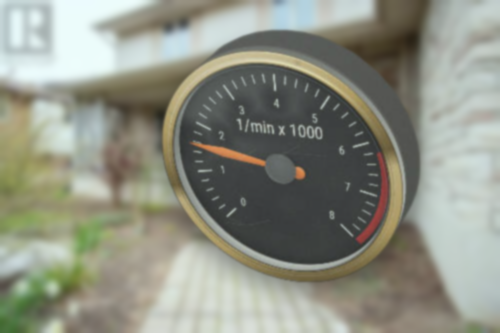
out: 1600 rpm
